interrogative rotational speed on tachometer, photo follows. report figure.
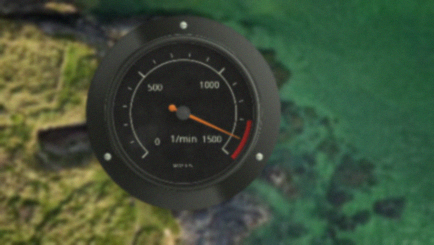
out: 1400 rpm
